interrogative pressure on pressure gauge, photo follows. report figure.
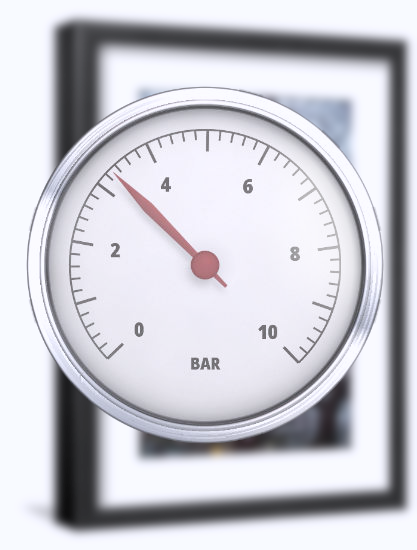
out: 3.3 bar
